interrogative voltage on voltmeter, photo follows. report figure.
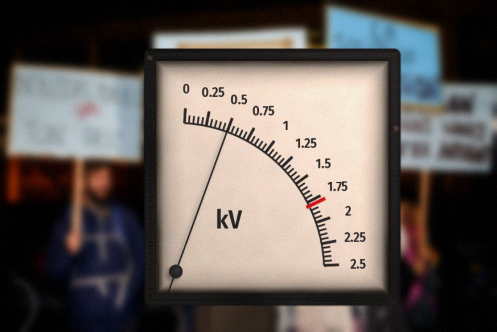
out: 0.5 kV
